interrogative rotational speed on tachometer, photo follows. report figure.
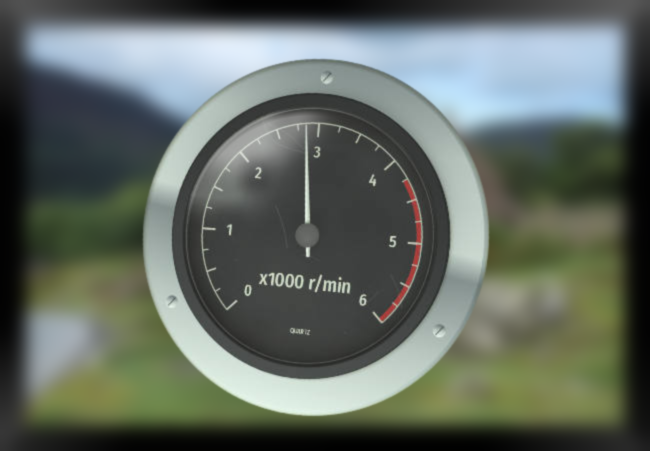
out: 2875 rpm
